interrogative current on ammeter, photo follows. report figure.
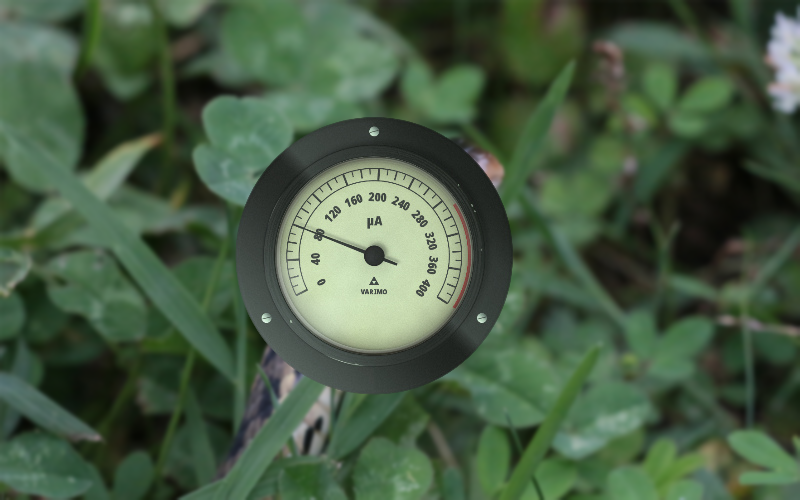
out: 80 µA
